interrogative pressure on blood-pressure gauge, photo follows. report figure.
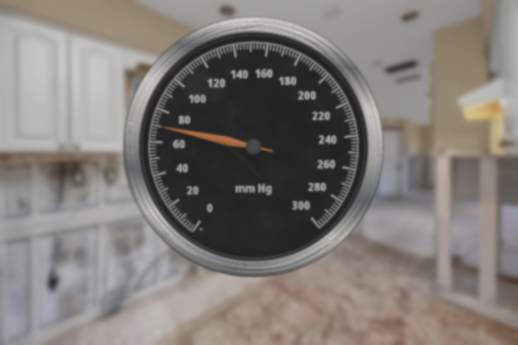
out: 70 mmHg
